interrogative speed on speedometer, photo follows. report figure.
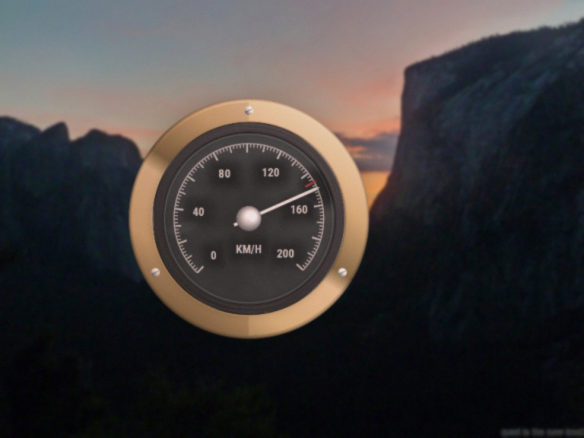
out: 150 km/h
